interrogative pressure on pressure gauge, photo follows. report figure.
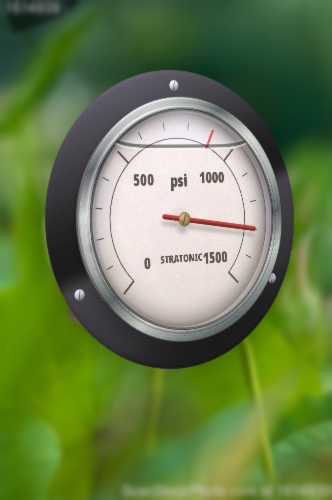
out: 1300 psi
